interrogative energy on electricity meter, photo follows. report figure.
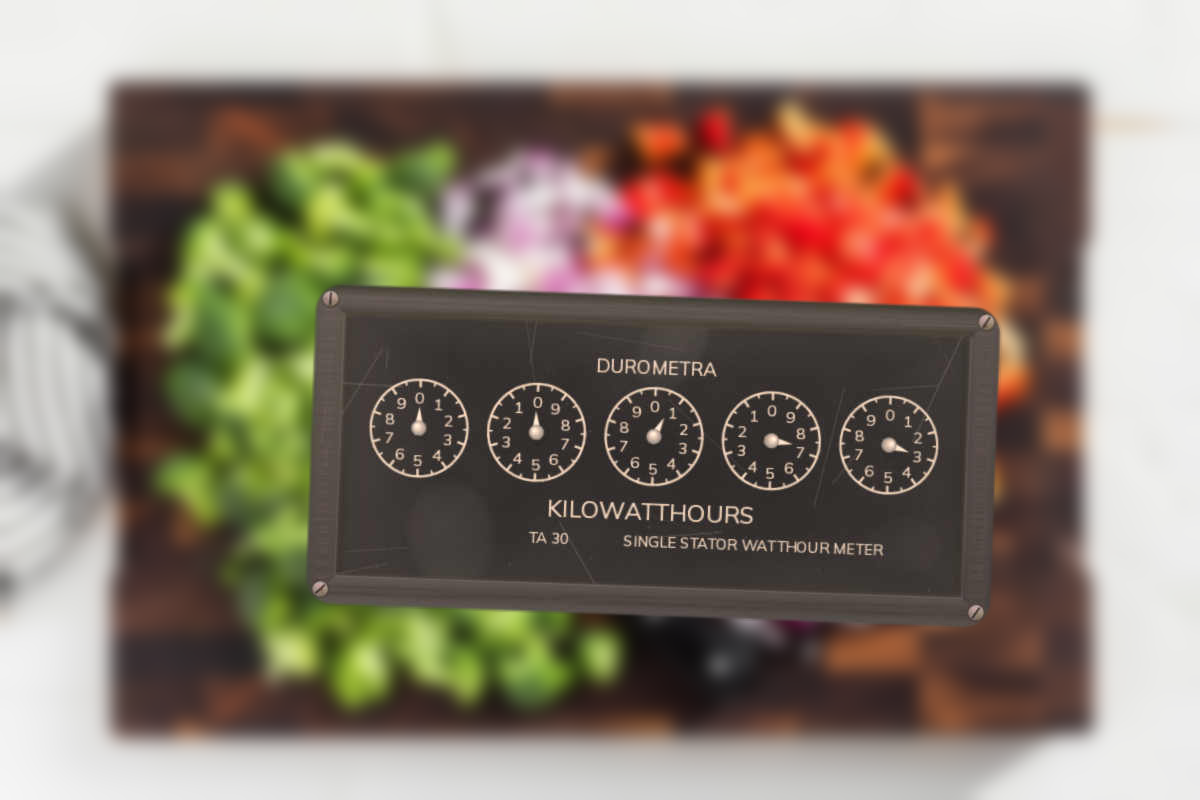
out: 73 kWh
